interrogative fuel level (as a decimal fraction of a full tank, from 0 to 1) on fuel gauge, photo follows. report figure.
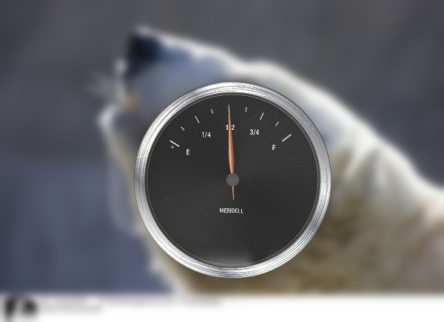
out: 0.5
